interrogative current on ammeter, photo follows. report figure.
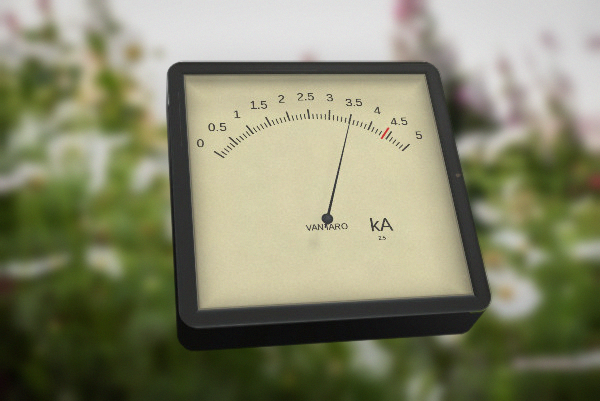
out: 3.5 kA
